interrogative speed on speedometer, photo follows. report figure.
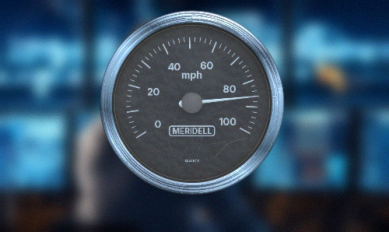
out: 86 mph
